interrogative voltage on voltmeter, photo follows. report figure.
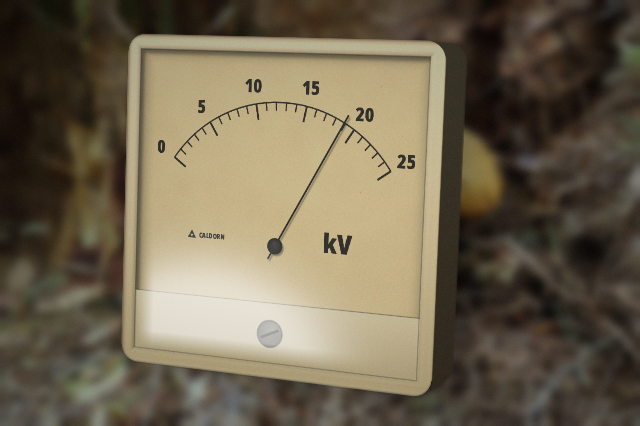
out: 19 kV
